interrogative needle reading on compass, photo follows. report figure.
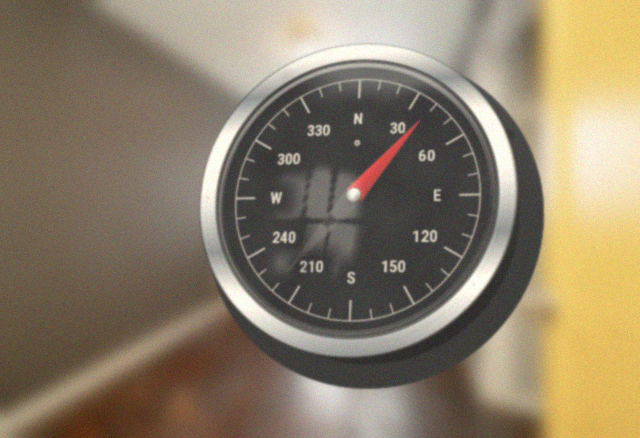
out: 40 °
